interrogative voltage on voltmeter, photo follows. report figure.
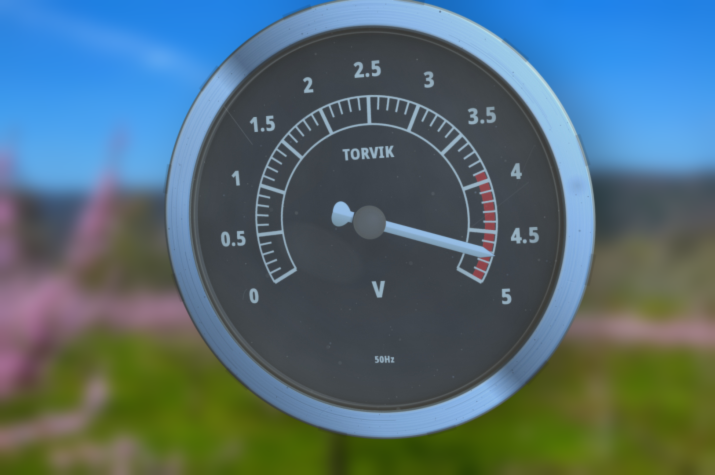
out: 4.7 V
